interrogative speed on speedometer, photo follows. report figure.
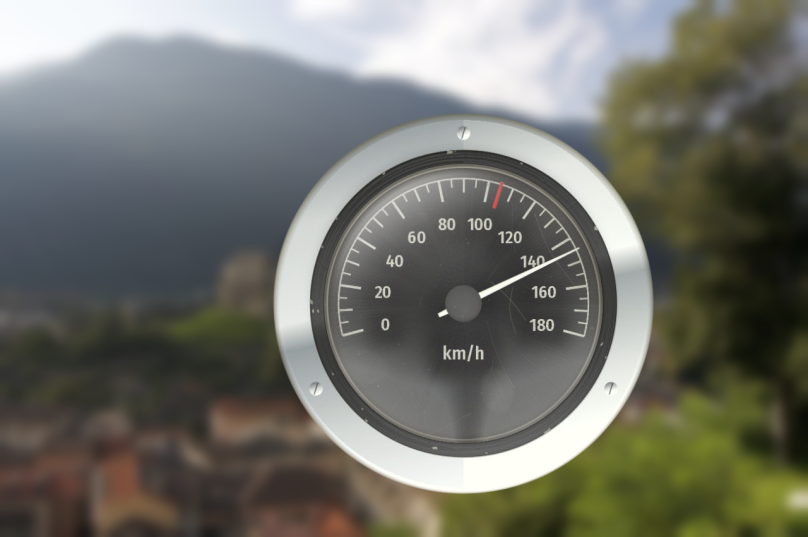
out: 145 km/h
